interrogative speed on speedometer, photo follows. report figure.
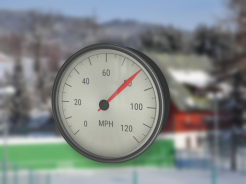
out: 80 mph
